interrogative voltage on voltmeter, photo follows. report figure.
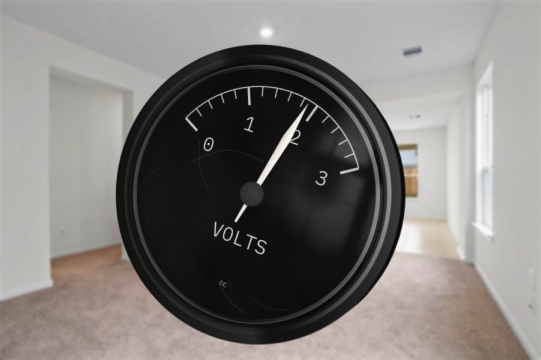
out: 1.9 V
